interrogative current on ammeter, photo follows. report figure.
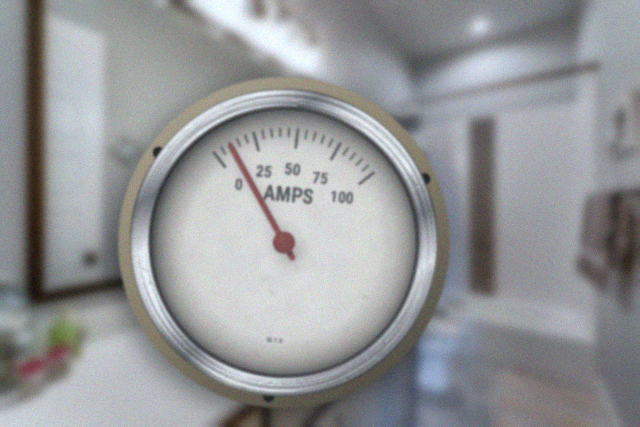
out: 10 A
